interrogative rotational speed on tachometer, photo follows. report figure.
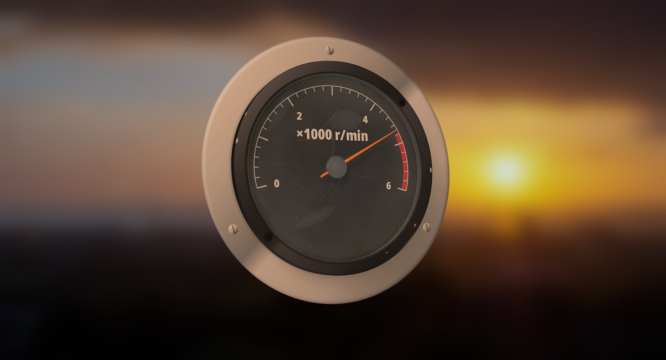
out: 4700 rpm
